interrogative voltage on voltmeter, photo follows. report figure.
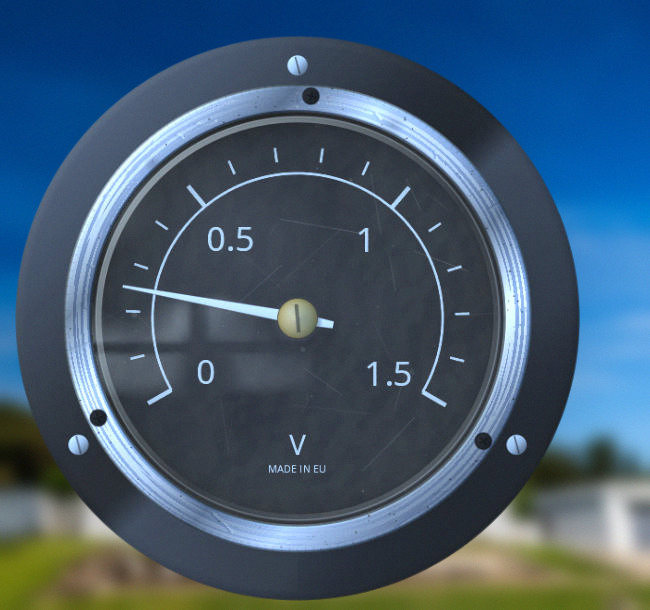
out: 0.25 V
